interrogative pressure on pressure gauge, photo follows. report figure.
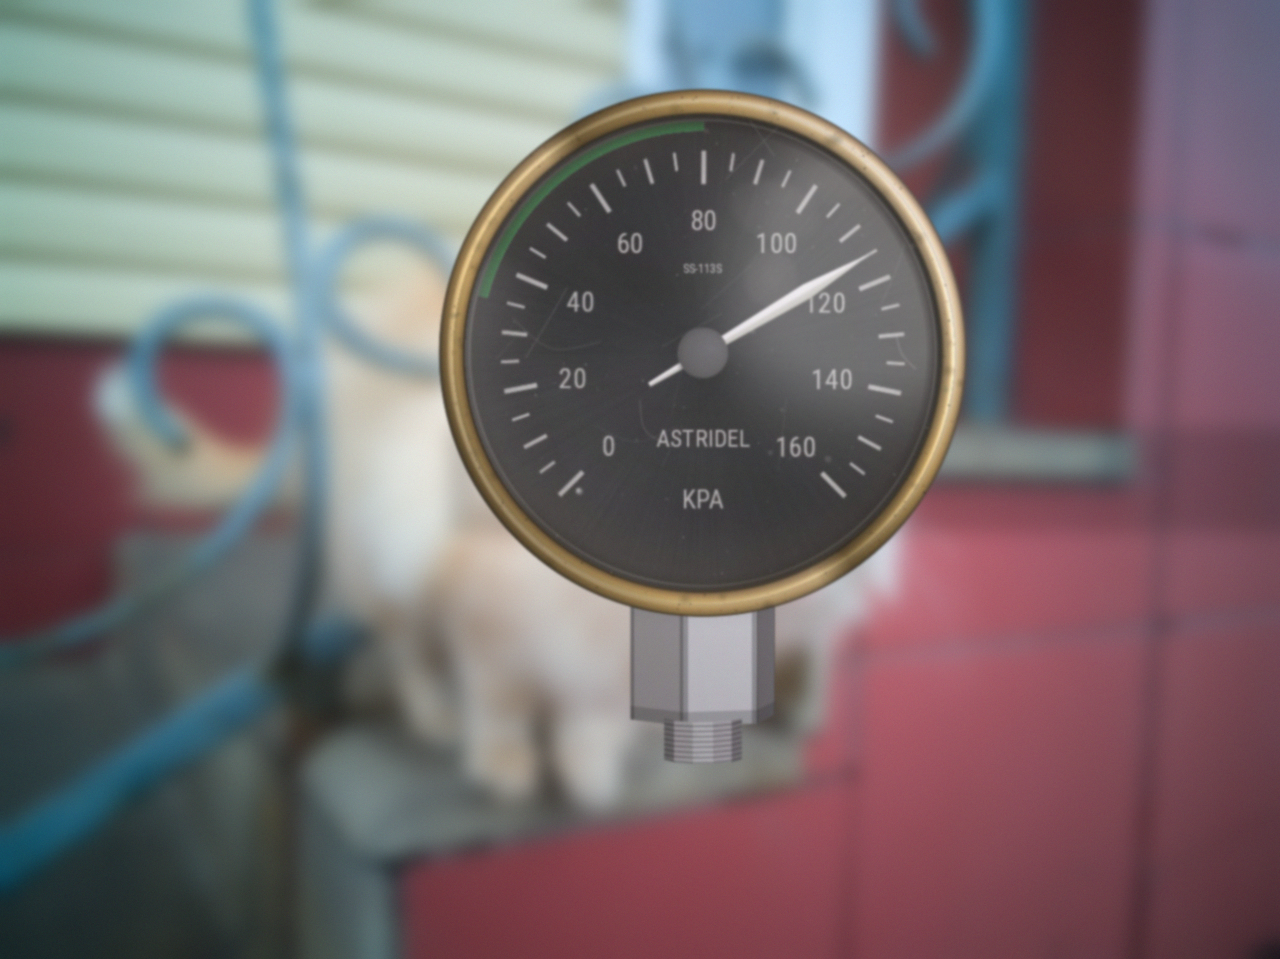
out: 115 kPa
